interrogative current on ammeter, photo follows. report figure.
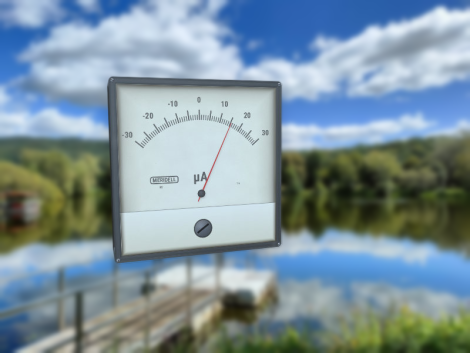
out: 15 µA
